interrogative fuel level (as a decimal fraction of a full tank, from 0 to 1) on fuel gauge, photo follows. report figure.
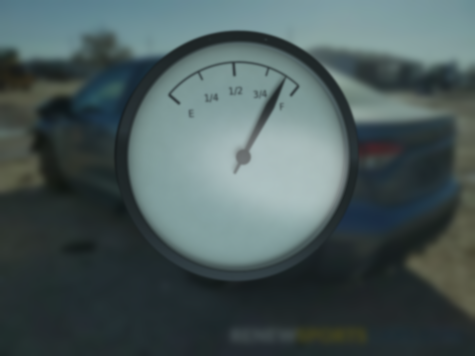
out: 0.875
